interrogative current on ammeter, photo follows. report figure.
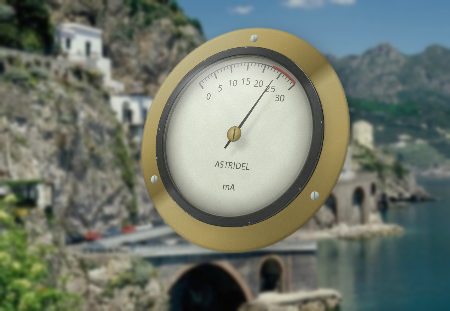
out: 25 mA
